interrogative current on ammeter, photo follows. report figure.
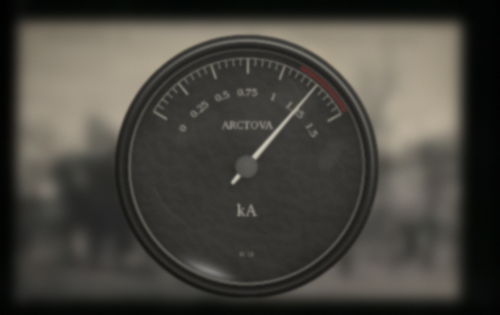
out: 1.25 kA
